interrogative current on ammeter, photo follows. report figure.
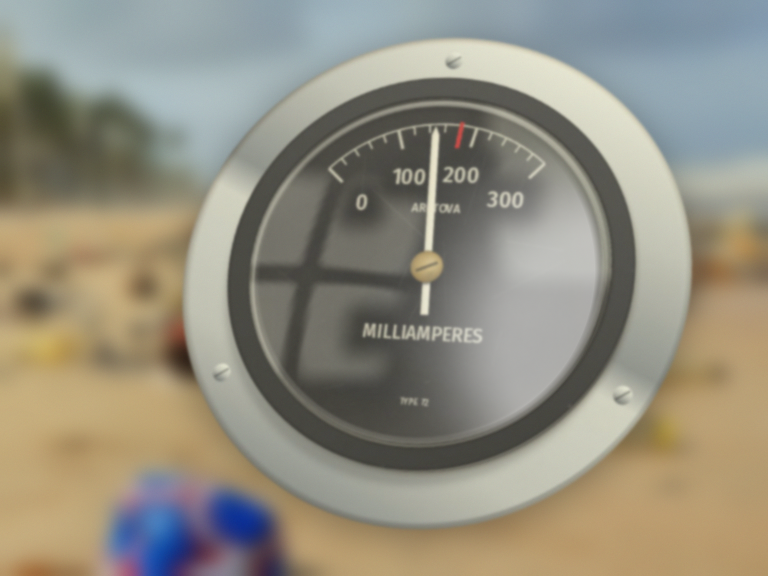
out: 150 mA
